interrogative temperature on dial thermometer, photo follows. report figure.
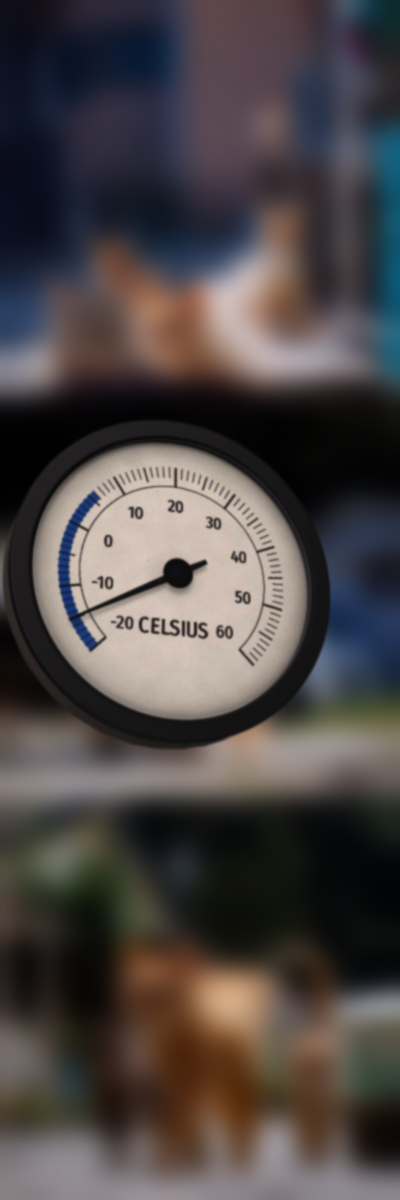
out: -15 °C
